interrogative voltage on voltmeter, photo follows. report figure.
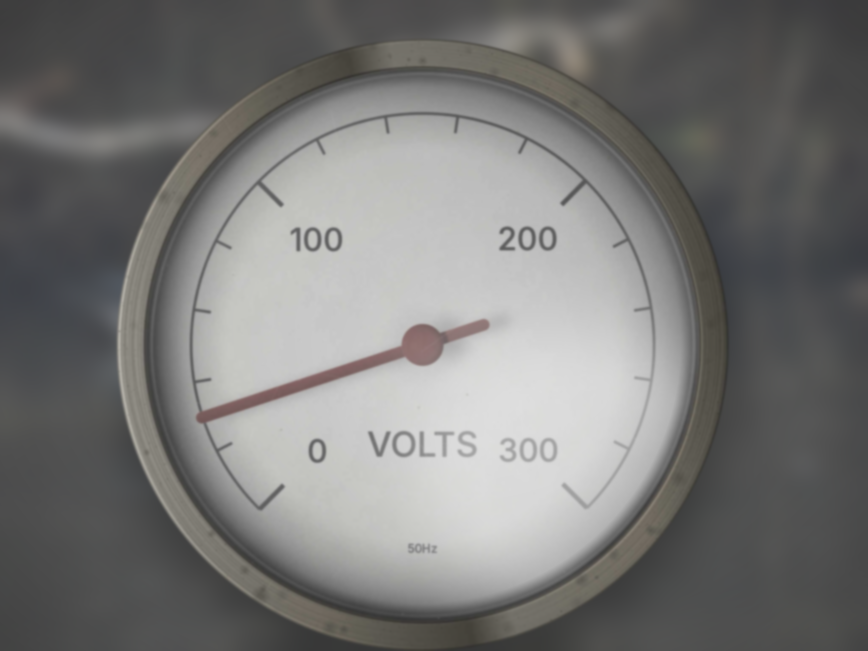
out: 30 V
